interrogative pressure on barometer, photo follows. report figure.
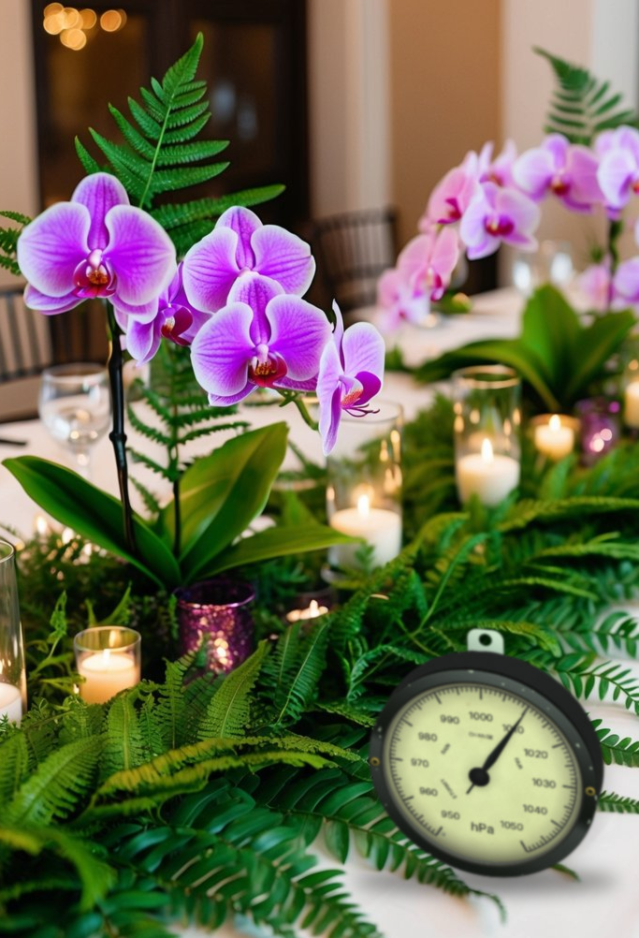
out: 1010 hPa
